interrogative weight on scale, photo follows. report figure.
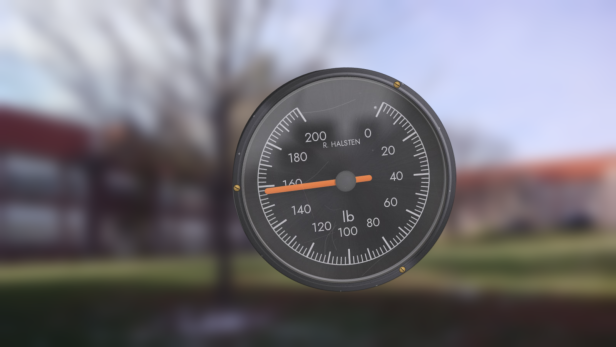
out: 158 lb
